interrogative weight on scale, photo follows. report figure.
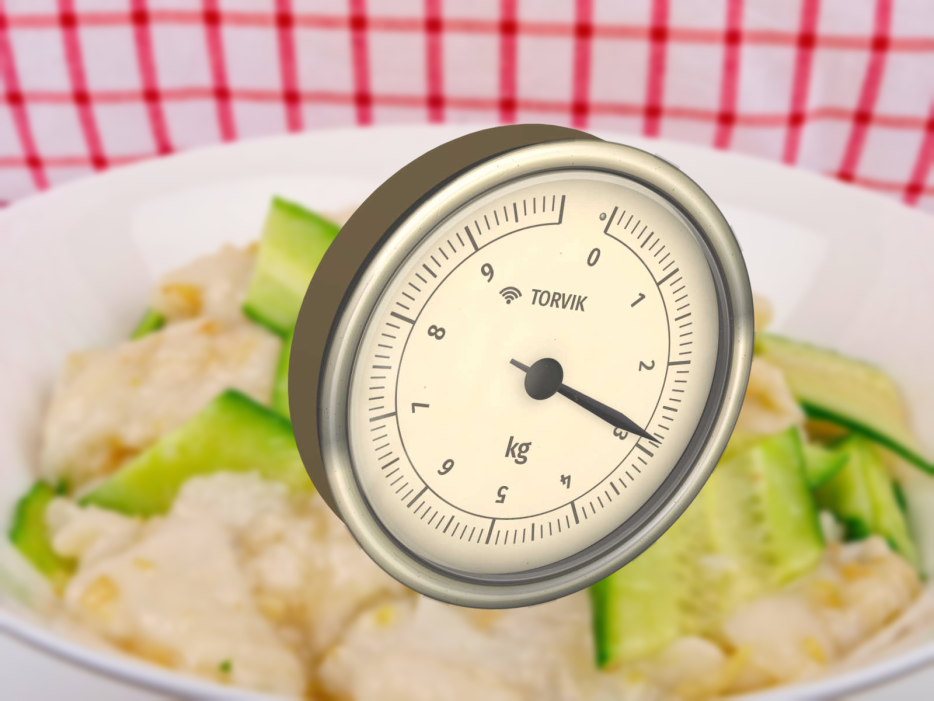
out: 2.85 kg
